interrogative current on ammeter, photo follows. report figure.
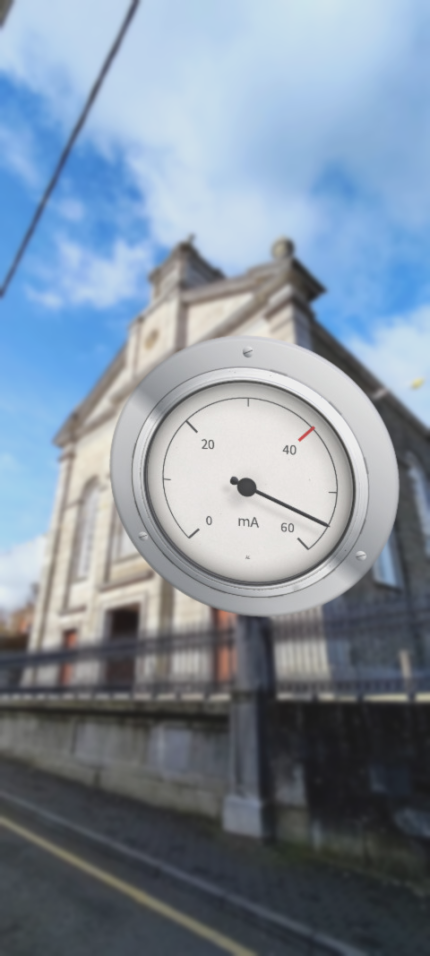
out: 55 mA
